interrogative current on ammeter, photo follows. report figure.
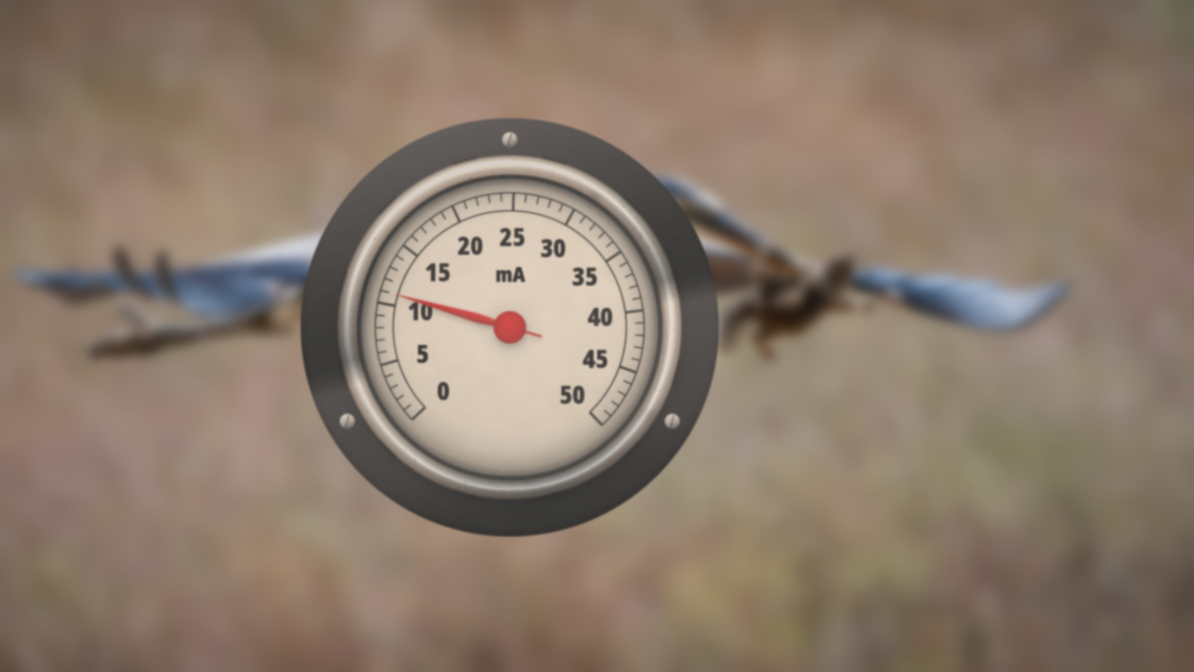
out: 11 mA
